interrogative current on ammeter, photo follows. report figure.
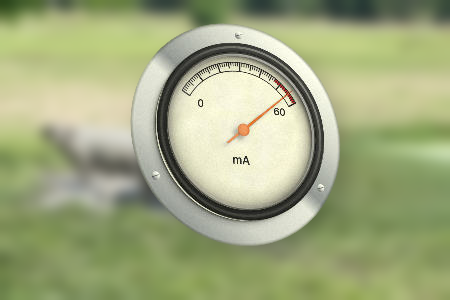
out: 55 mA
